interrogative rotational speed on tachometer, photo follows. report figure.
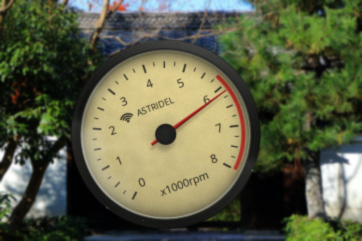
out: 6125 rpm
